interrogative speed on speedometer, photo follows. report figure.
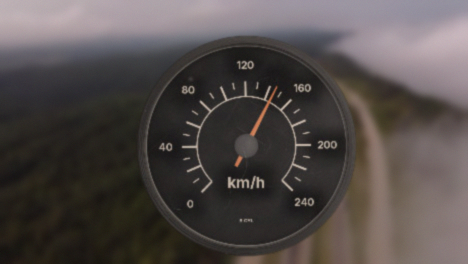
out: 145 km/h
